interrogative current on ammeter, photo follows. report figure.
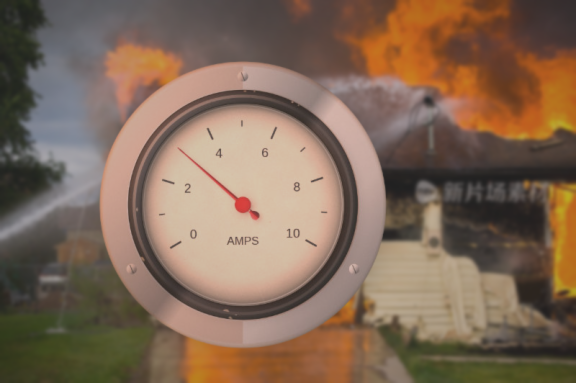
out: 3 A
